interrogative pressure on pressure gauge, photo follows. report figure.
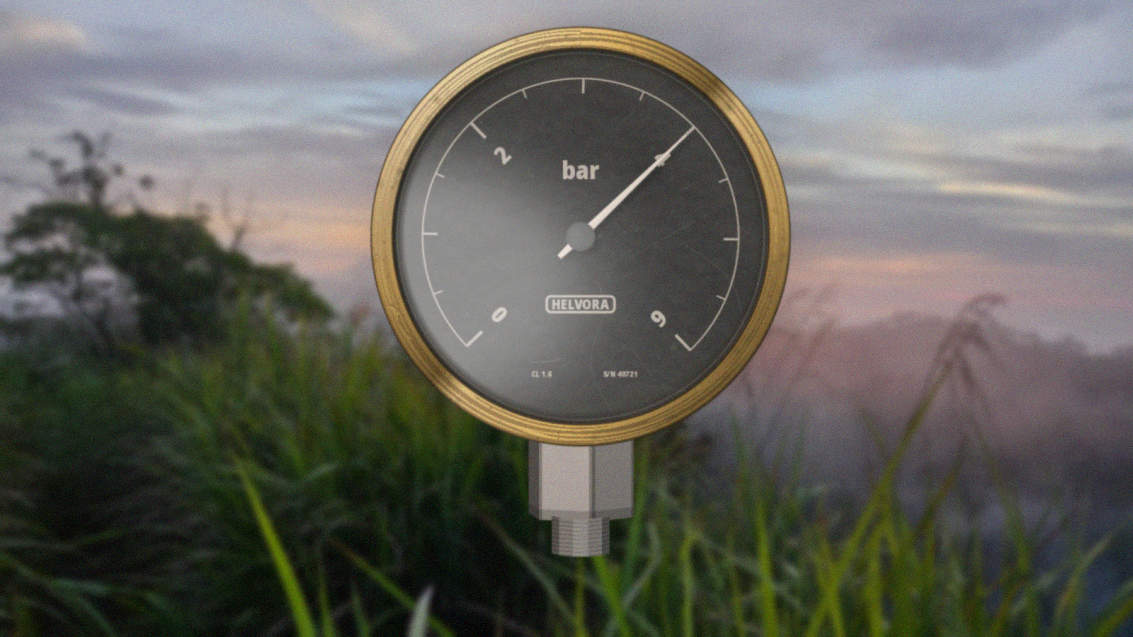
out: 4 bar
